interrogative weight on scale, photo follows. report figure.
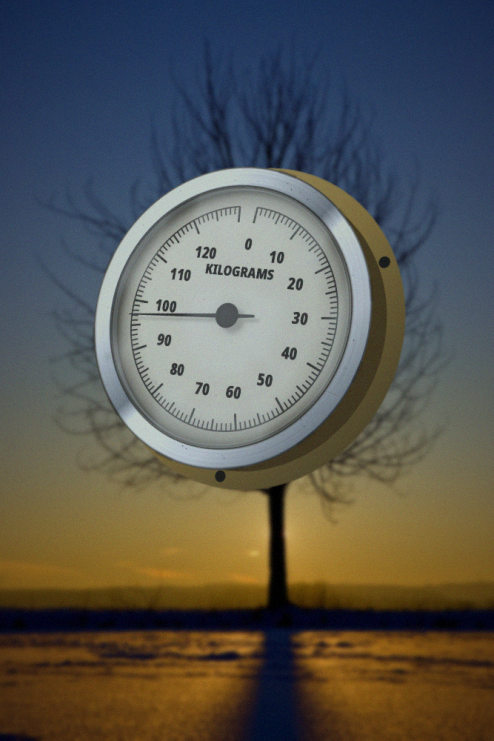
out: 97 kg
